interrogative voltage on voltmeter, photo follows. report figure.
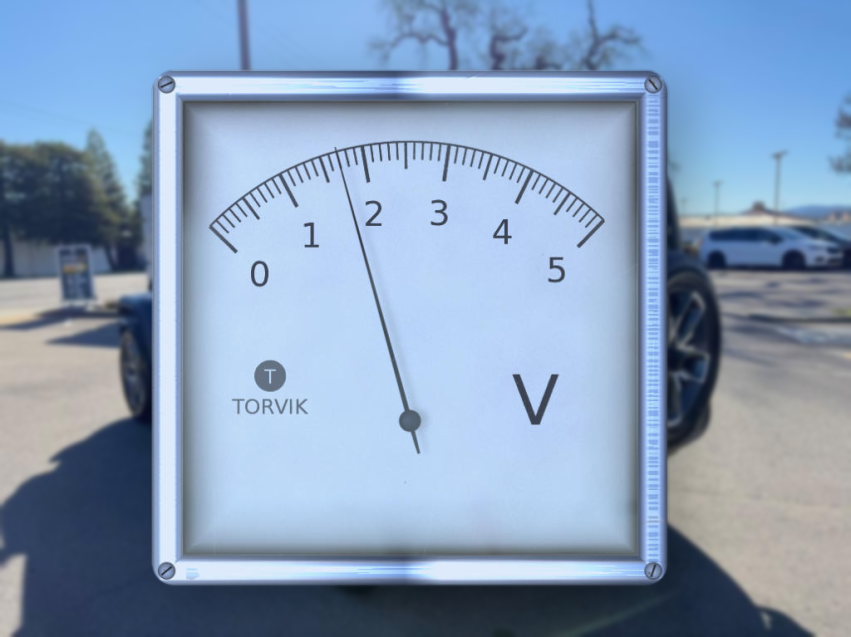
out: 1.7 V
